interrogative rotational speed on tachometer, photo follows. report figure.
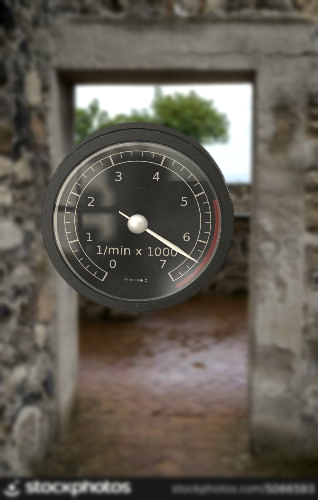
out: 6400 rpm
